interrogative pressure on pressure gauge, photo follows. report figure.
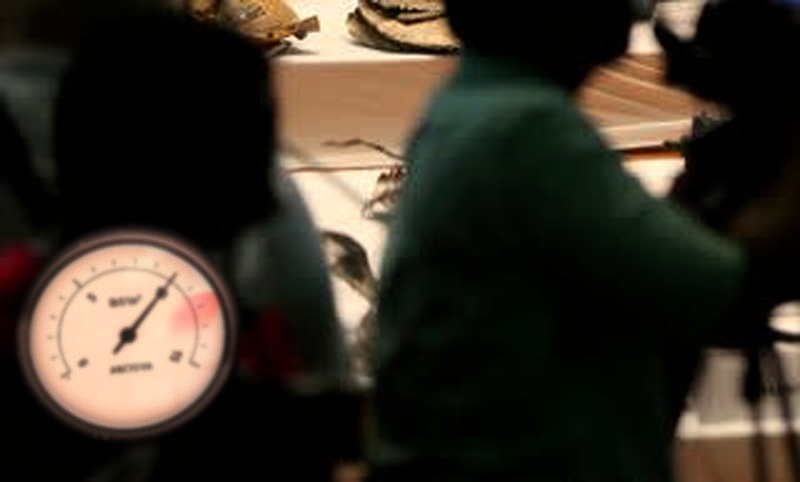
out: 10 psi
